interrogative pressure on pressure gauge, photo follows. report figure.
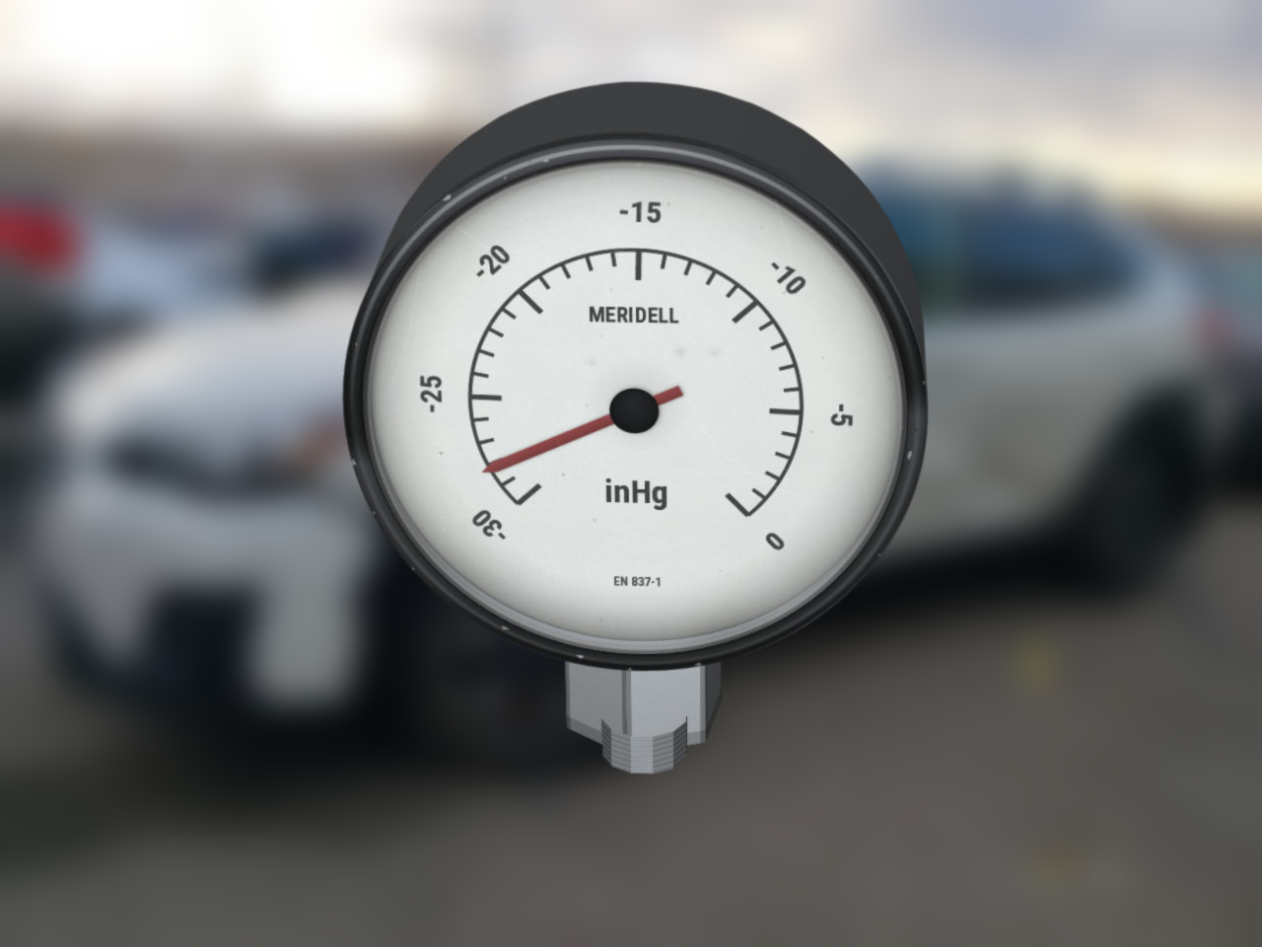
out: -28 inHg
